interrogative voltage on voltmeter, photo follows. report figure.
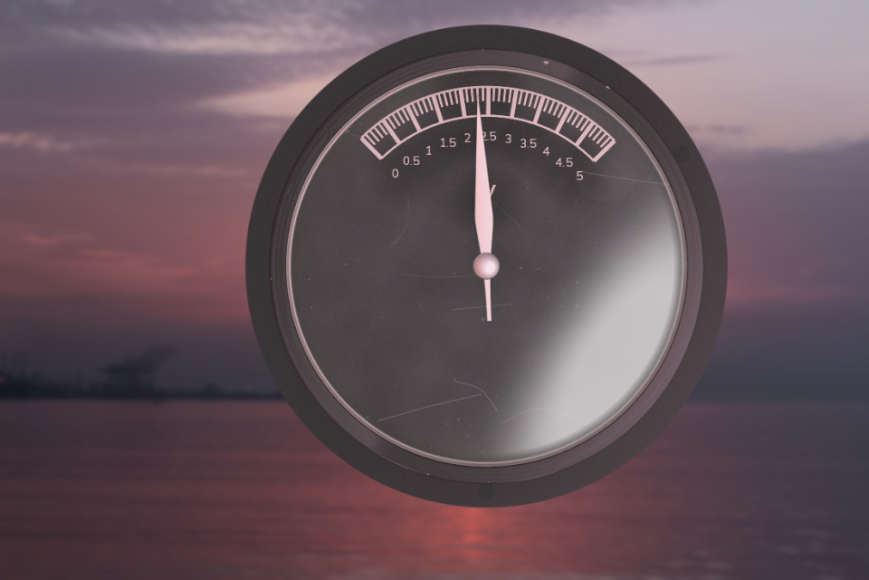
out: 2.3 V
